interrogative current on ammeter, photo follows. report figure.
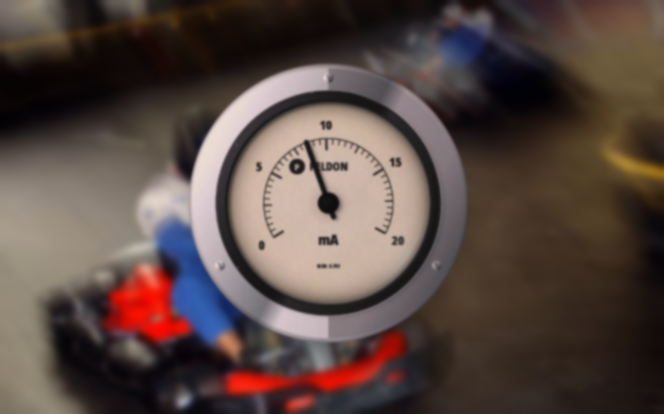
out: 8.5 mA
